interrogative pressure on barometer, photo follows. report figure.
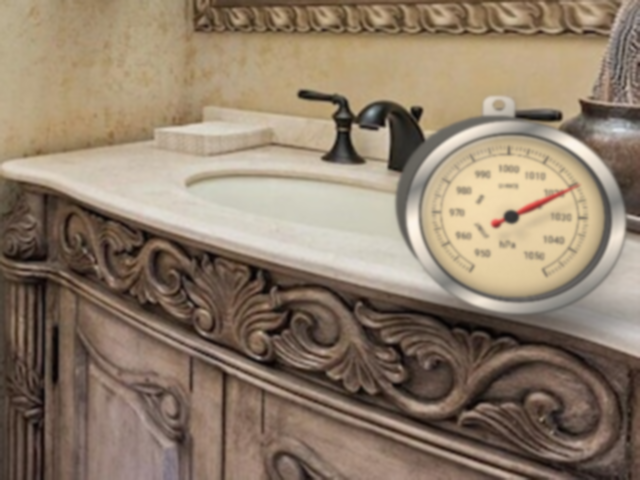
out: 1020 hPa
